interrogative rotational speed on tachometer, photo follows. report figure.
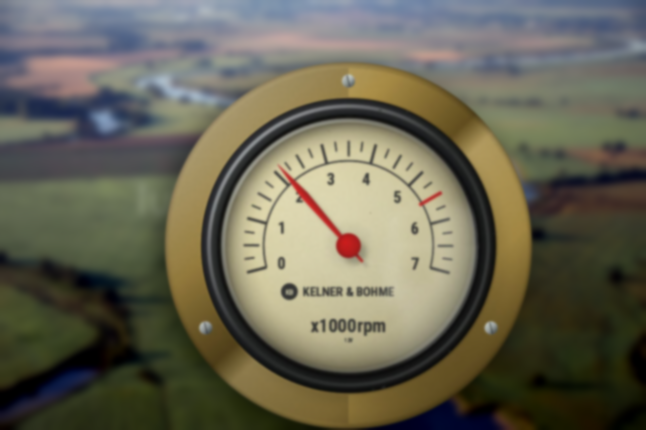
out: 2125 rpm
